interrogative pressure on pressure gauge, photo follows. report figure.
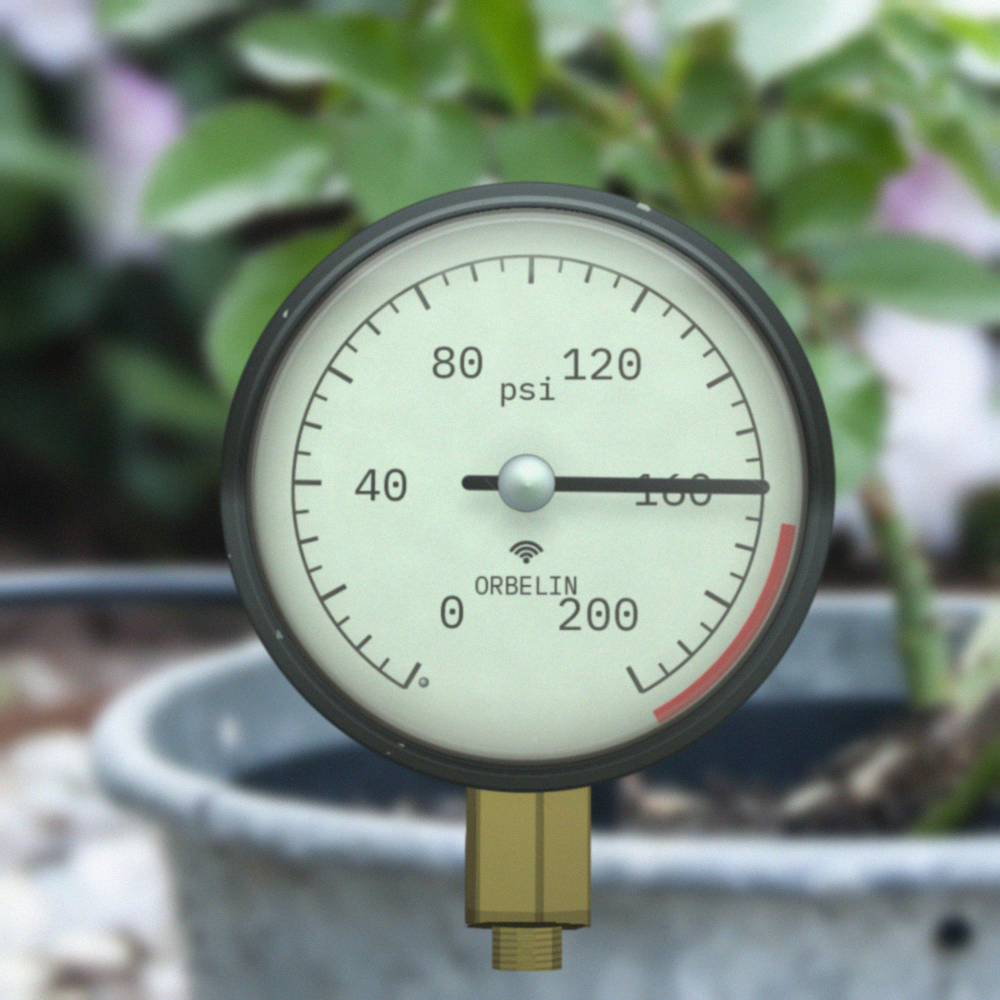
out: 160 psi
